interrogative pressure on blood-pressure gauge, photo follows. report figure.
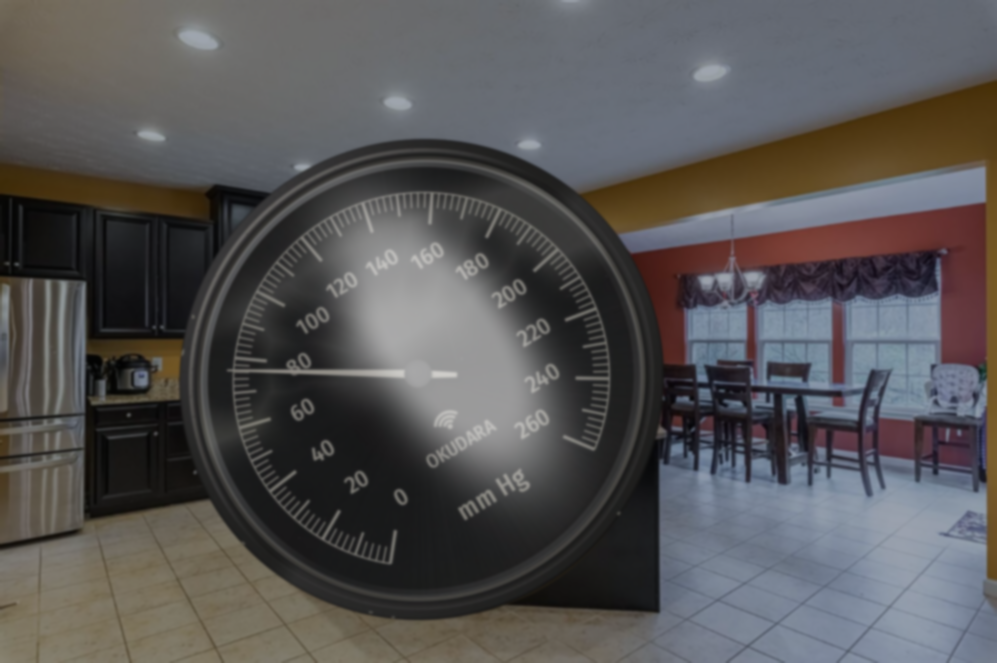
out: 76 mmHg
